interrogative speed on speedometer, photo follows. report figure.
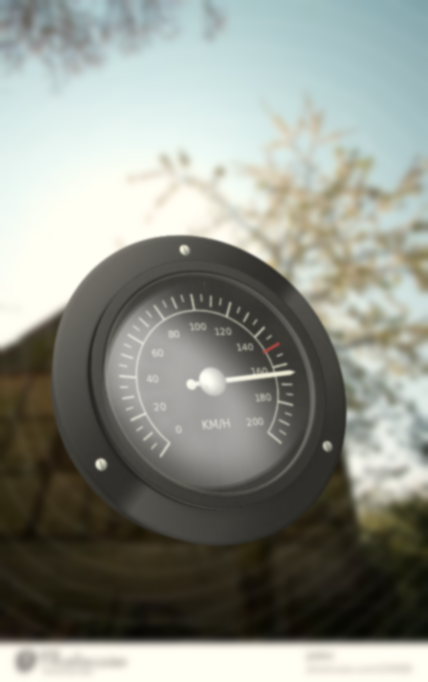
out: 165 km/h
